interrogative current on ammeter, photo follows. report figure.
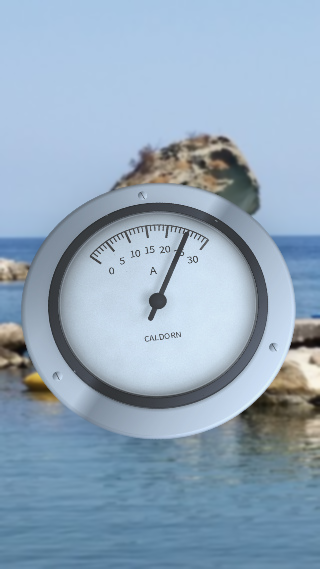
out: 25 A
